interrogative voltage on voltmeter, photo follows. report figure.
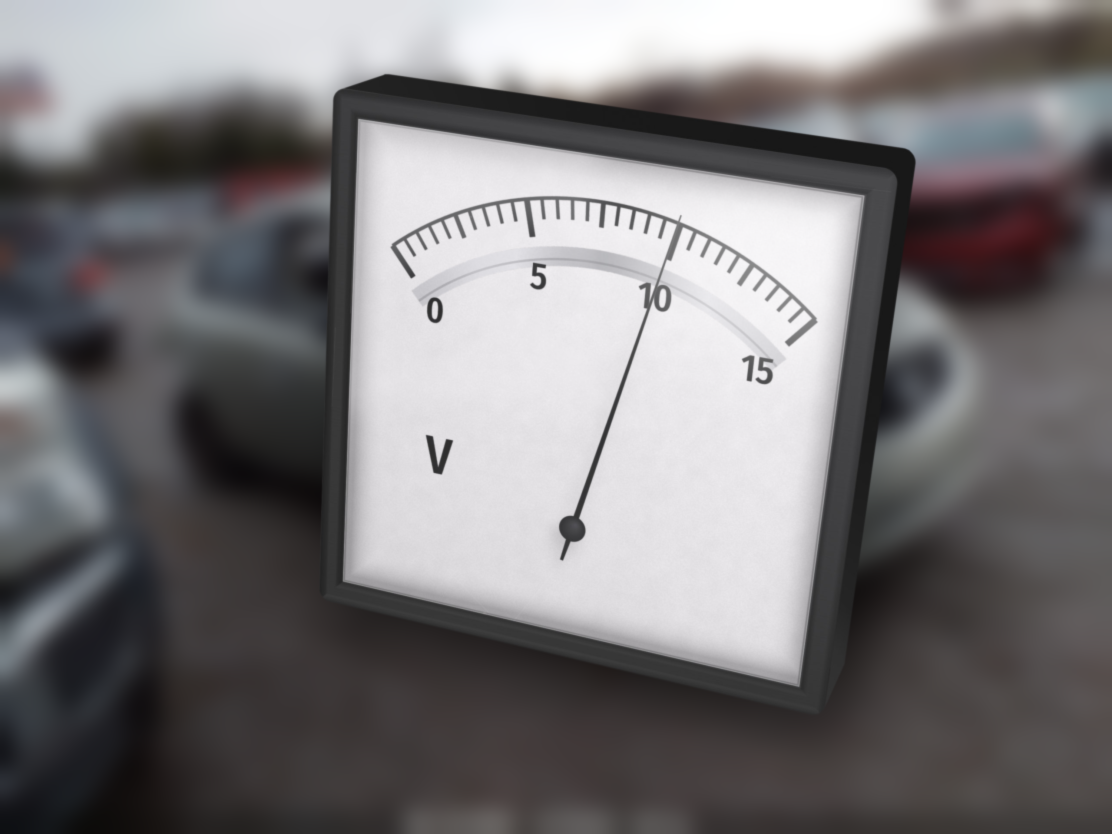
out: 10 V
